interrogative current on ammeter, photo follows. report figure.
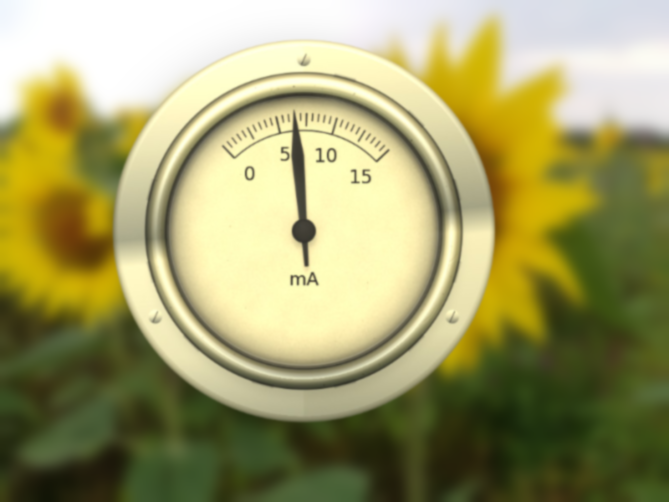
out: 6.5 mA
